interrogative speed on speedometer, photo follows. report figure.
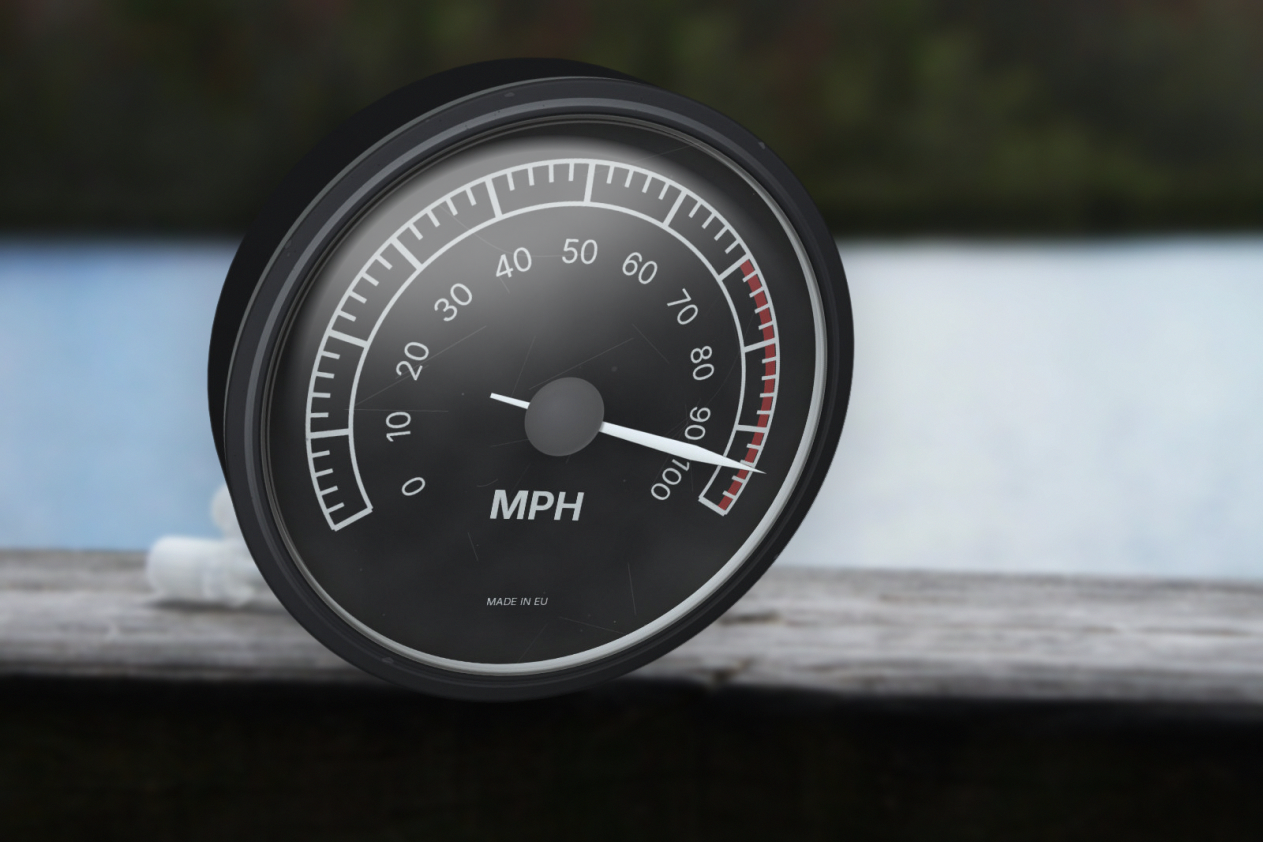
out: 94 mph
